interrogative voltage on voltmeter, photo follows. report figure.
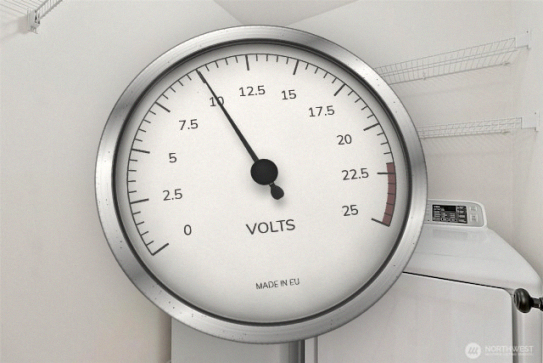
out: 10 V
